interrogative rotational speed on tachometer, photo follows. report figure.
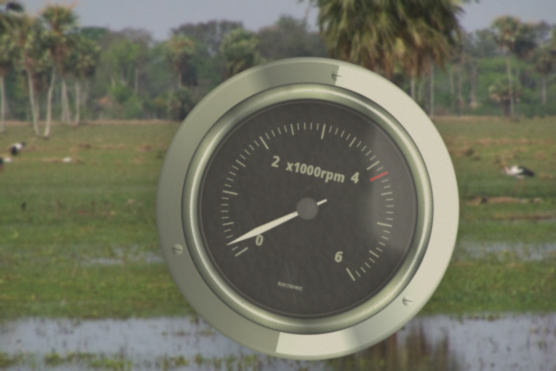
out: 200 rpm
